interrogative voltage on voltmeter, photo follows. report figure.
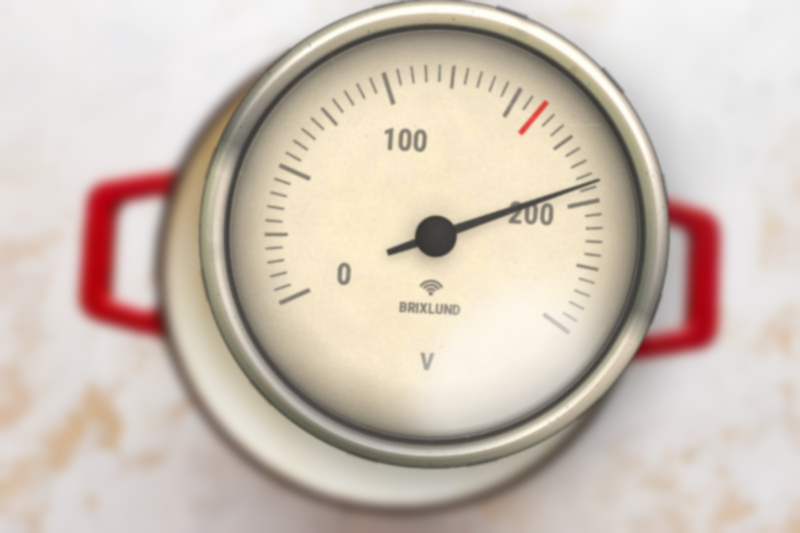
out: 192.5 V
